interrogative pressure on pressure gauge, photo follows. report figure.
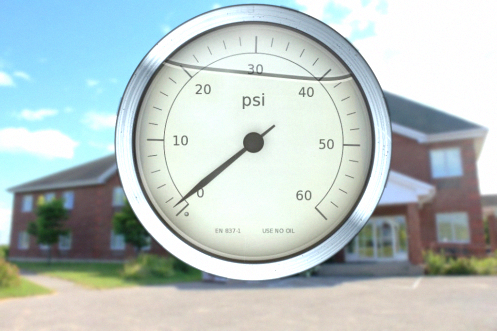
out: 1 psi
